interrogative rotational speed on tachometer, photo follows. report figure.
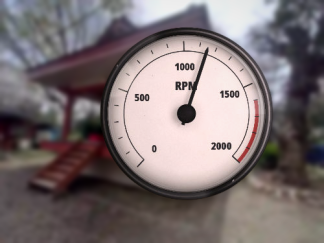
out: 1150 rpm
